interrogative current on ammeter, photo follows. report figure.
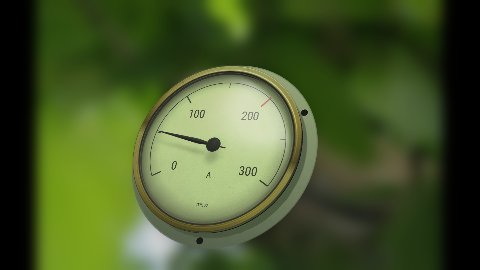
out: 50 A
